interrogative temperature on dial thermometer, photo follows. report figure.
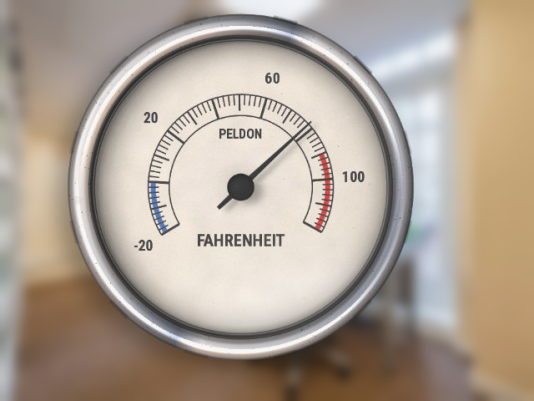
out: 78 °F
